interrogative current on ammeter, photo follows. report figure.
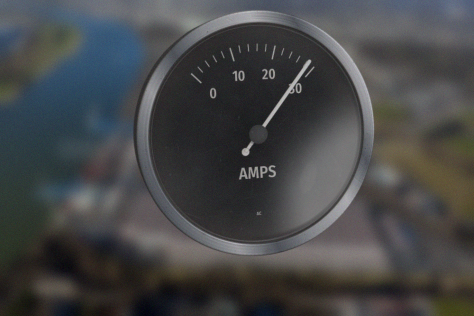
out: 28 A
